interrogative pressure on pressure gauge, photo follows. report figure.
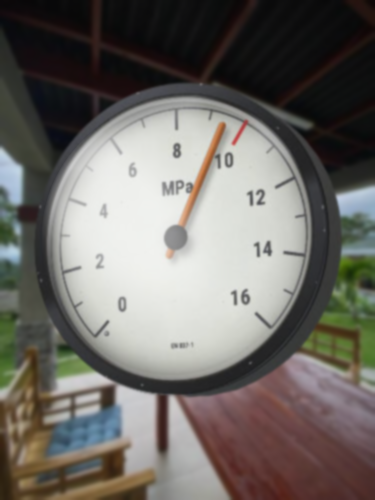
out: 9.5 MPa
